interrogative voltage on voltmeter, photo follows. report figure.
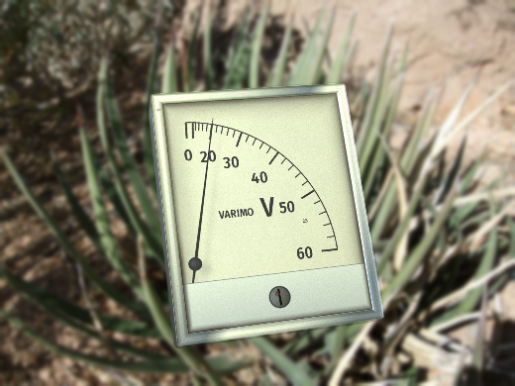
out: 20 V
